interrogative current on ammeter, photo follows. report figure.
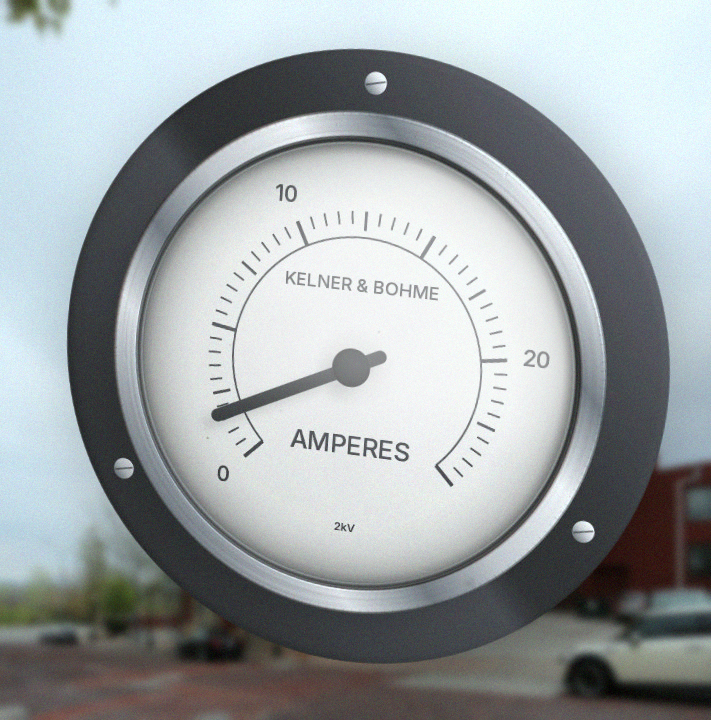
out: 1.75 A
